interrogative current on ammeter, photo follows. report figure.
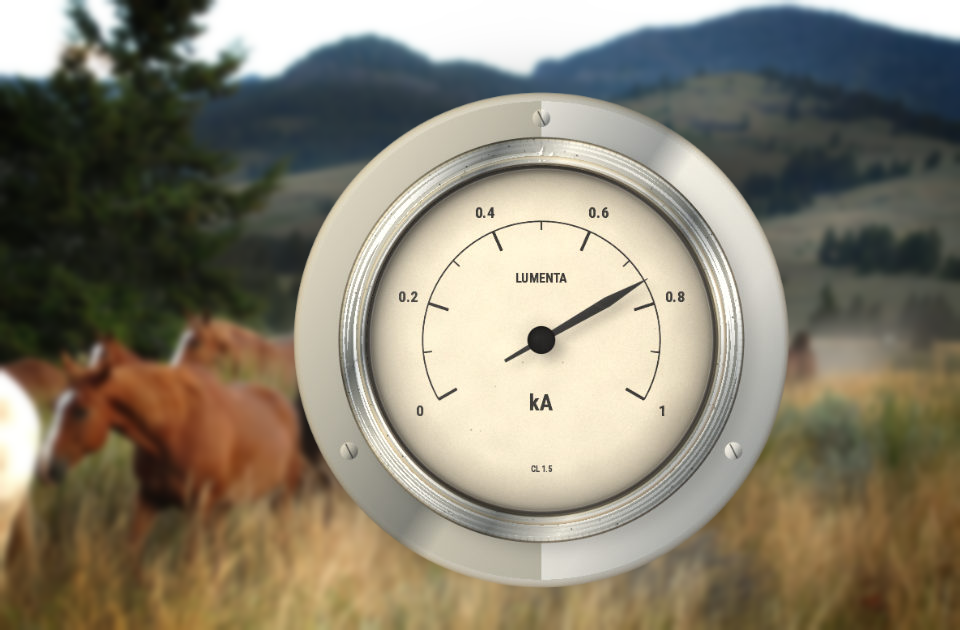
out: 0.75 kA
